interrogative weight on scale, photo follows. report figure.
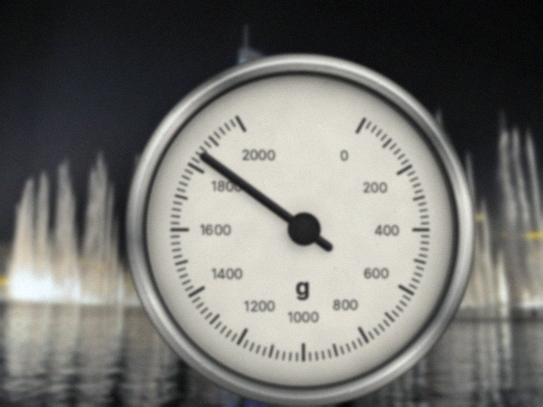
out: 1840 g
